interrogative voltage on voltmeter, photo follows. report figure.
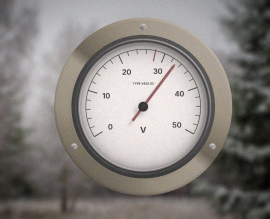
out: 33 V
